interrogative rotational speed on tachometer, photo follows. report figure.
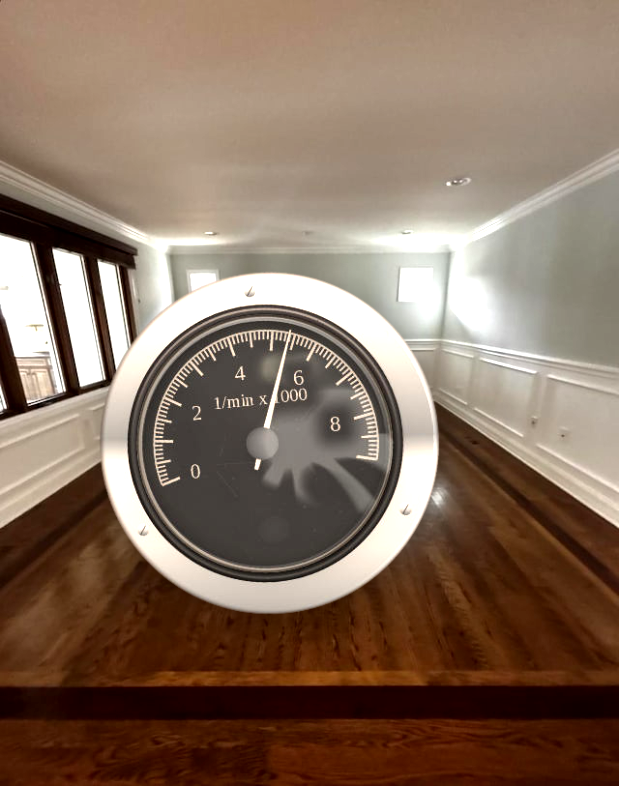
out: 5400 rpm
